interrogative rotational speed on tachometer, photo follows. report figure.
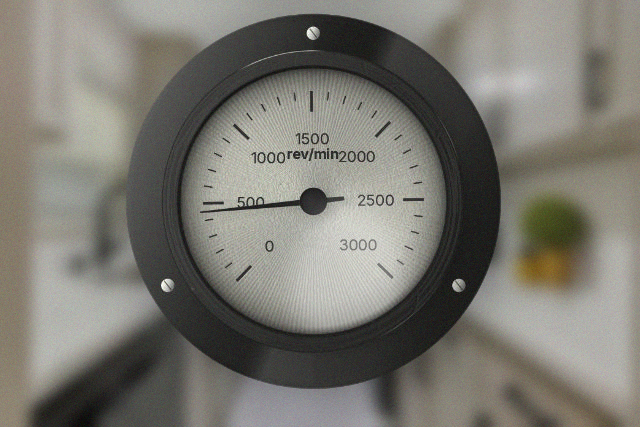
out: 450 rpm
